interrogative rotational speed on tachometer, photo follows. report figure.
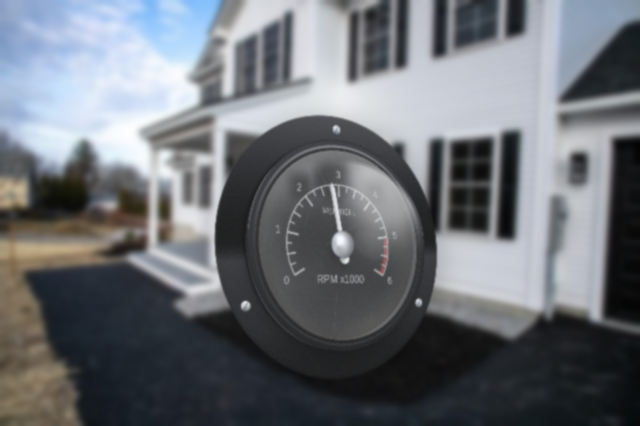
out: 2750 rpm
